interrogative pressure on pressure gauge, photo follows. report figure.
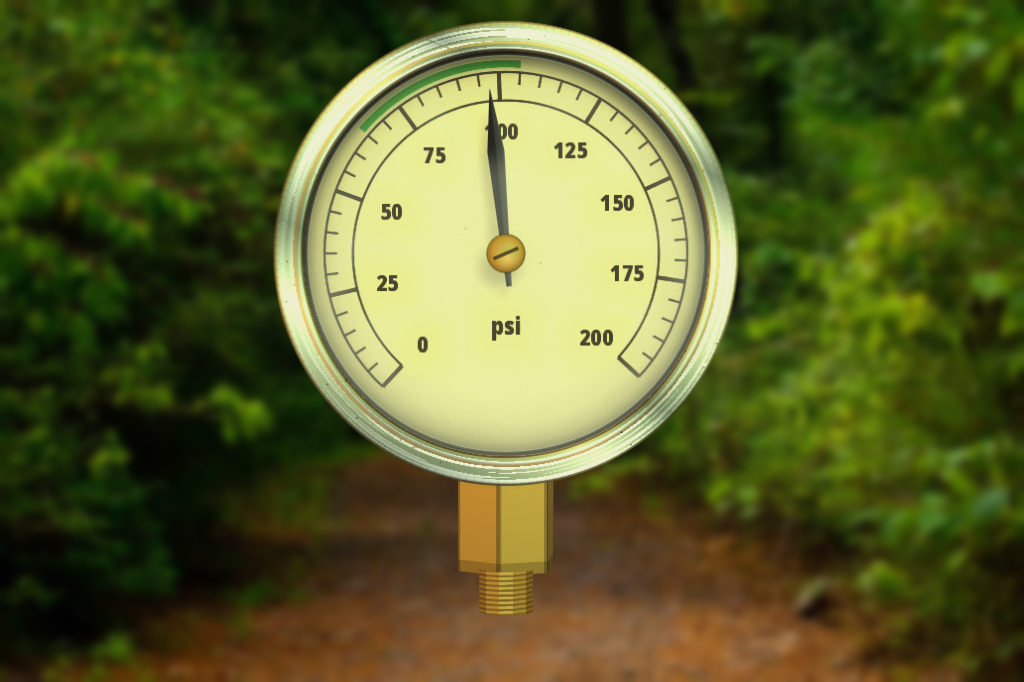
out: 97.5 psi
